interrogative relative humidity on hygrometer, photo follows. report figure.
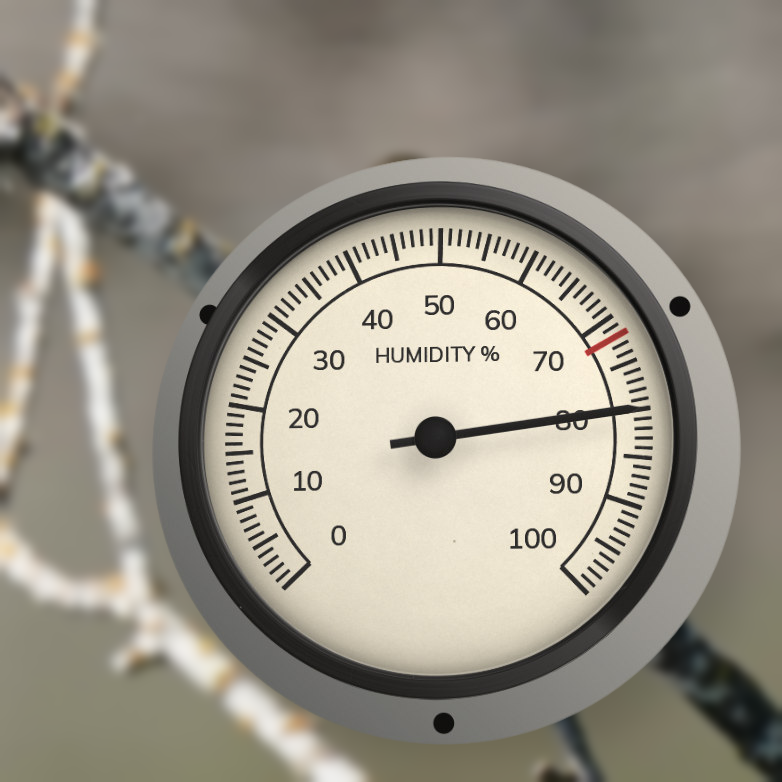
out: 80 %
